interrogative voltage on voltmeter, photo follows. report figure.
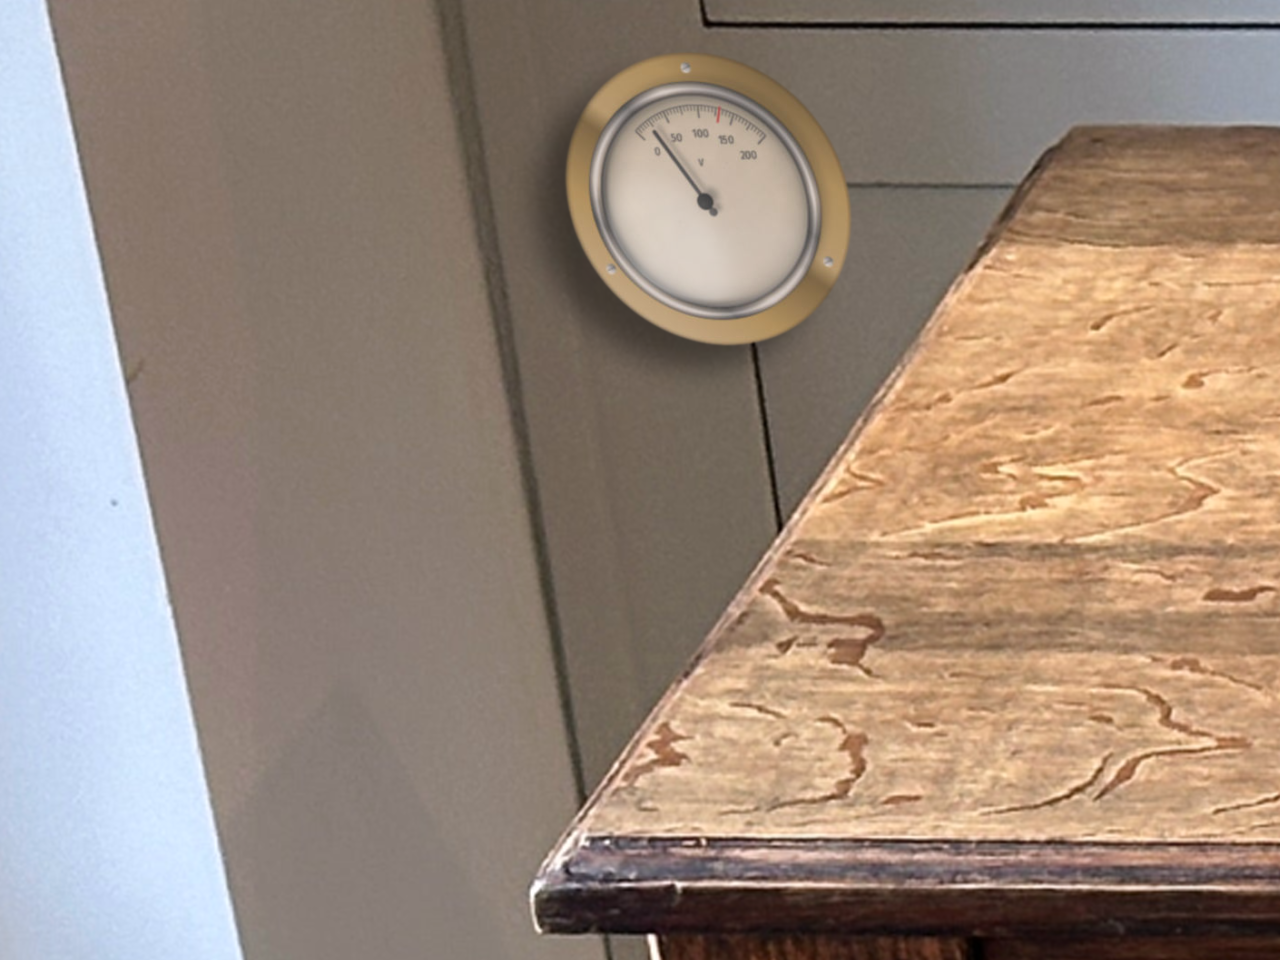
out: 25 V
